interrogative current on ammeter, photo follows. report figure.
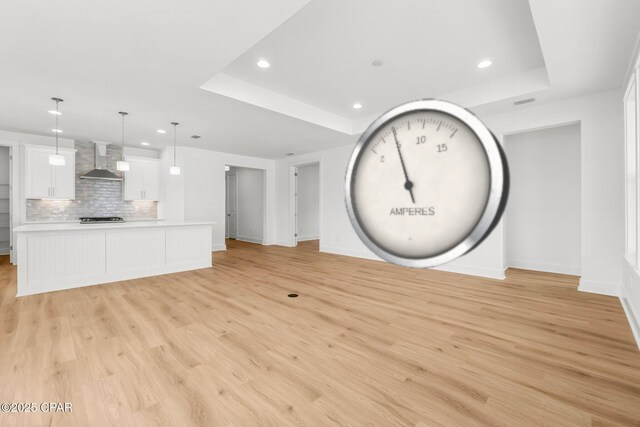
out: 5 A
